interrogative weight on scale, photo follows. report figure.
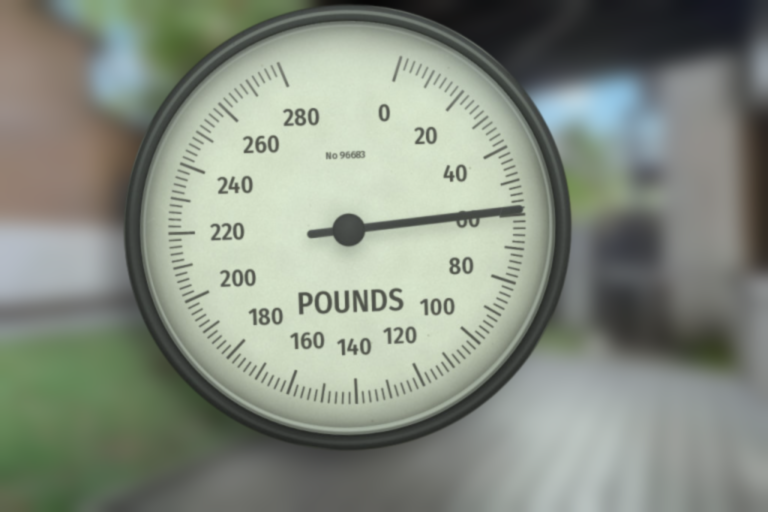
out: 58 lb
